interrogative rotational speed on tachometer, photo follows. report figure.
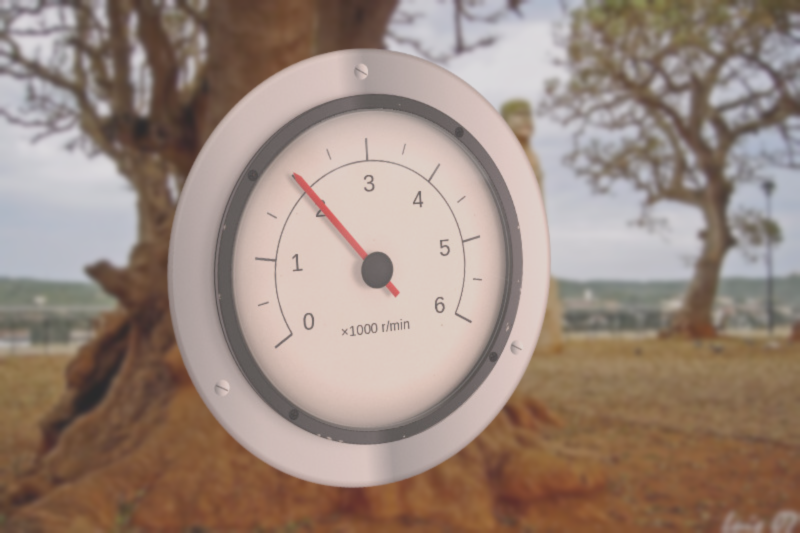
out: 2000 rpm
